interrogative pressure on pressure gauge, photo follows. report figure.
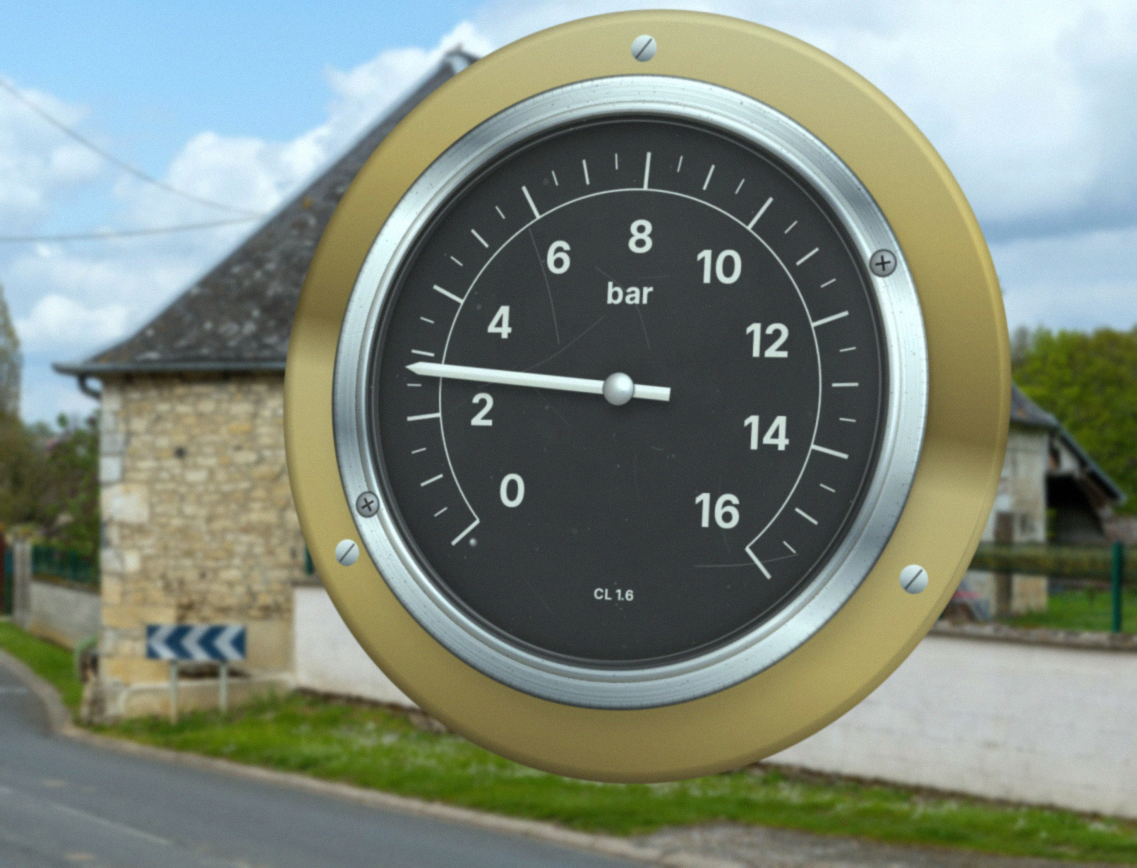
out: 2.75 bar
